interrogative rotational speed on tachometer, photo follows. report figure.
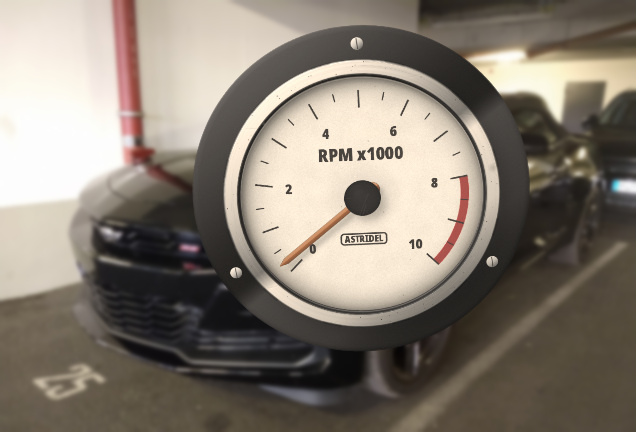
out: 250 rpm
